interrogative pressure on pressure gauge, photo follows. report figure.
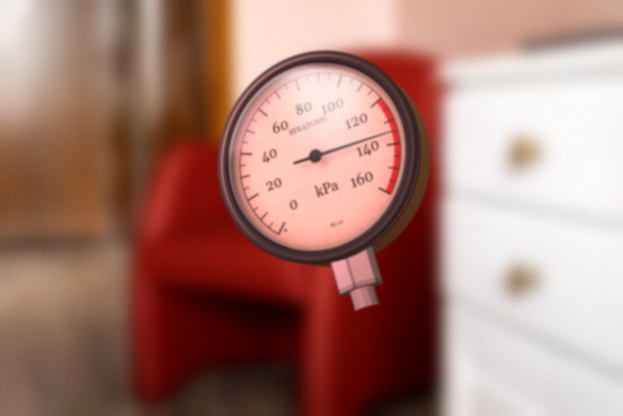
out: 135 kPa
